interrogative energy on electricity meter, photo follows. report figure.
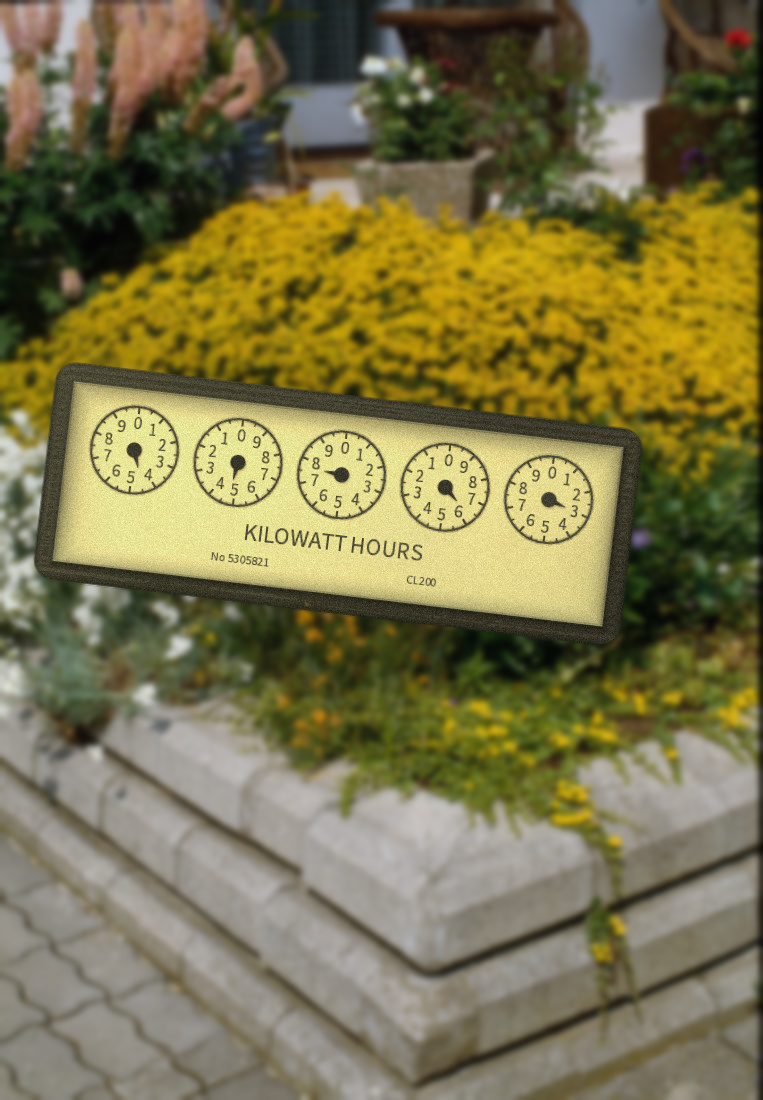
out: 44763 kWh
